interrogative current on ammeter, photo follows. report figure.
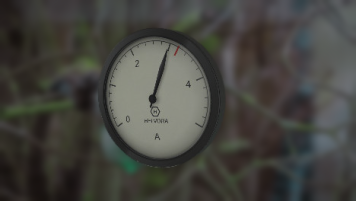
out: 3 A
